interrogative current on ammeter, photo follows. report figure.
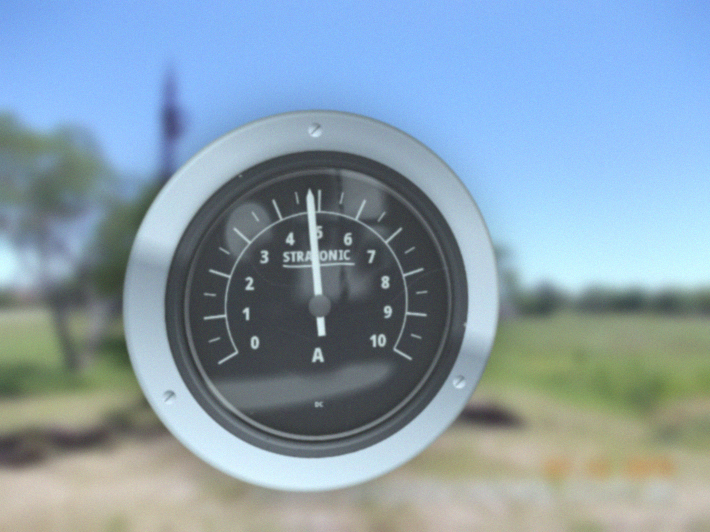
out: 4.75 A
